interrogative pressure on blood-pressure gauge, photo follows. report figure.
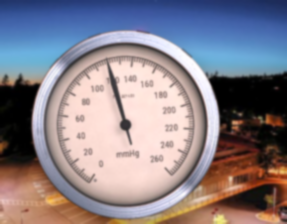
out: 120 mmHg
